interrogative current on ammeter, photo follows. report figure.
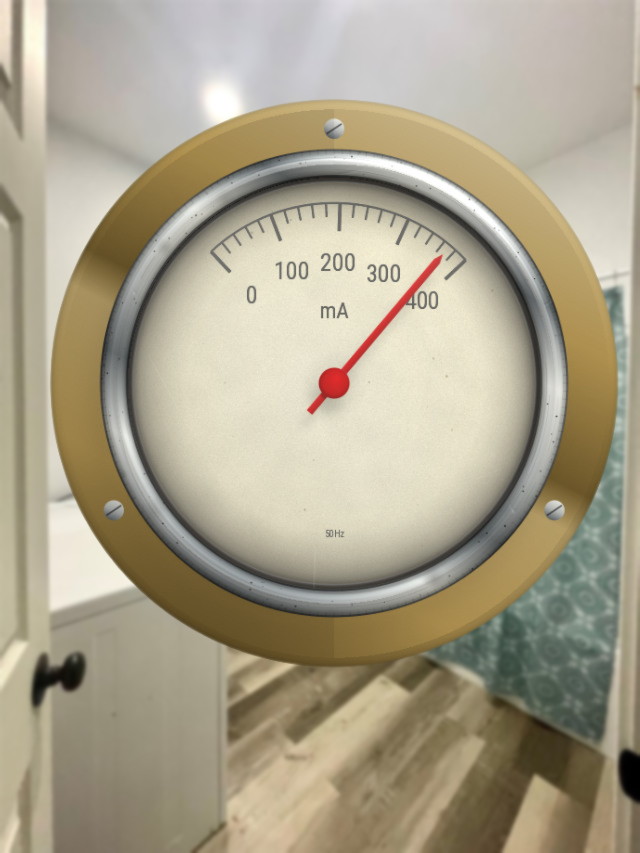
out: 370 mA
